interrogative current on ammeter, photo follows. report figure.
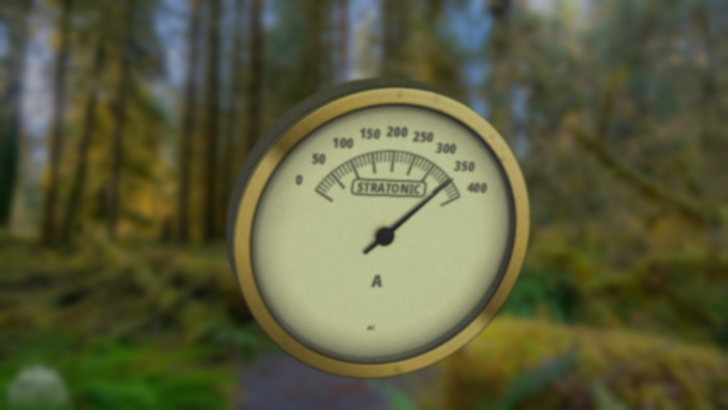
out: 350 A
